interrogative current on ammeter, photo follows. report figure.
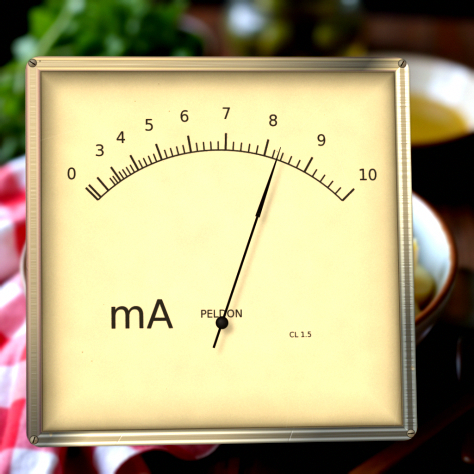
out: 8.3 mA
